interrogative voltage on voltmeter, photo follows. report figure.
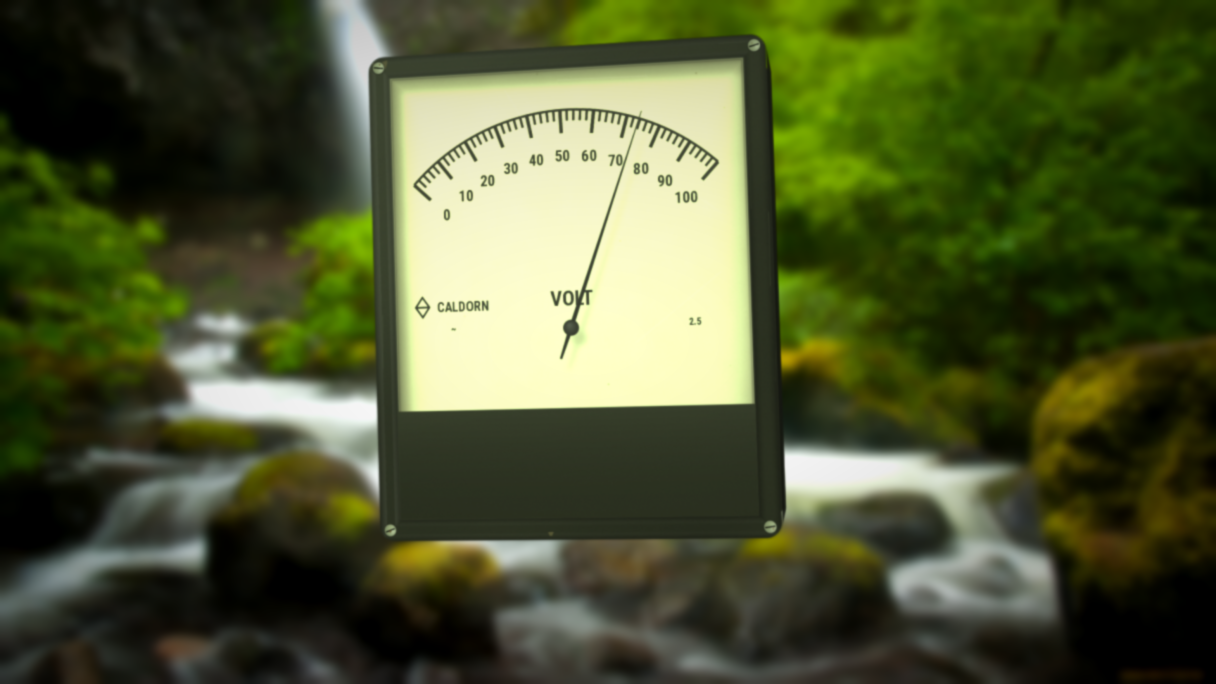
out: 74 V
